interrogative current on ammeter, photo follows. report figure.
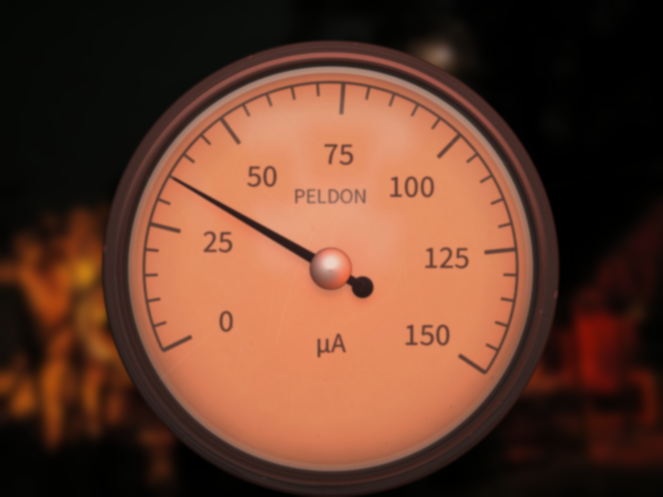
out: 35 µA
